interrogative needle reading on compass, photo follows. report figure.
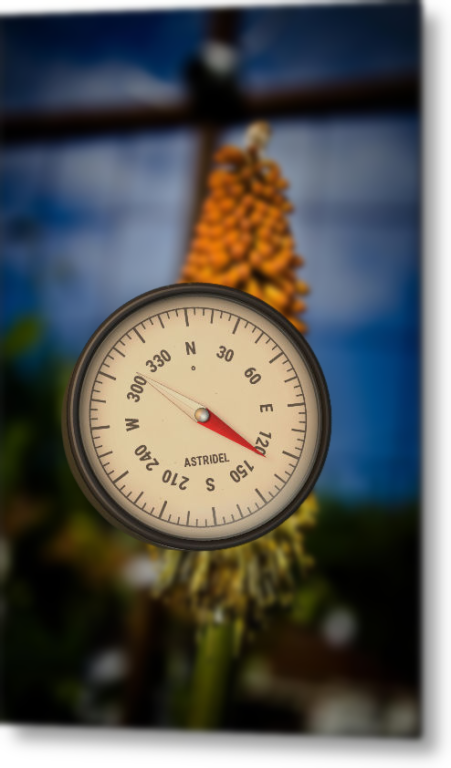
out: 130 °
